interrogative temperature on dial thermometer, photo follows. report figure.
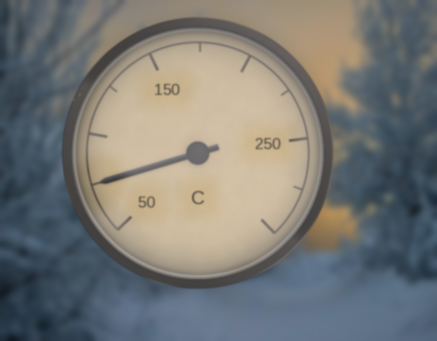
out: 75 °C
